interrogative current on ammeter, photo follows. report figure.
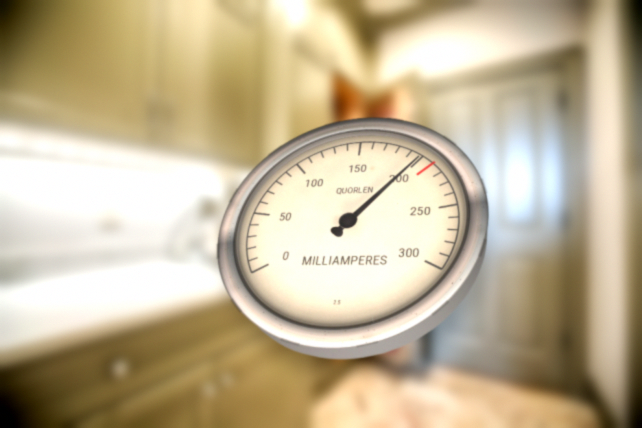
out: 200 mA
